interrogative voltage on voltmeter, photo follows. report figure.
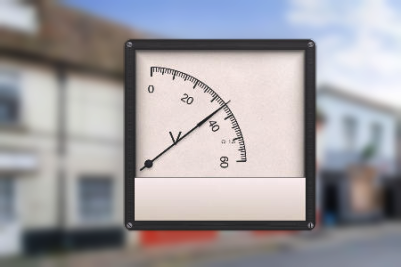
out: 35 V
